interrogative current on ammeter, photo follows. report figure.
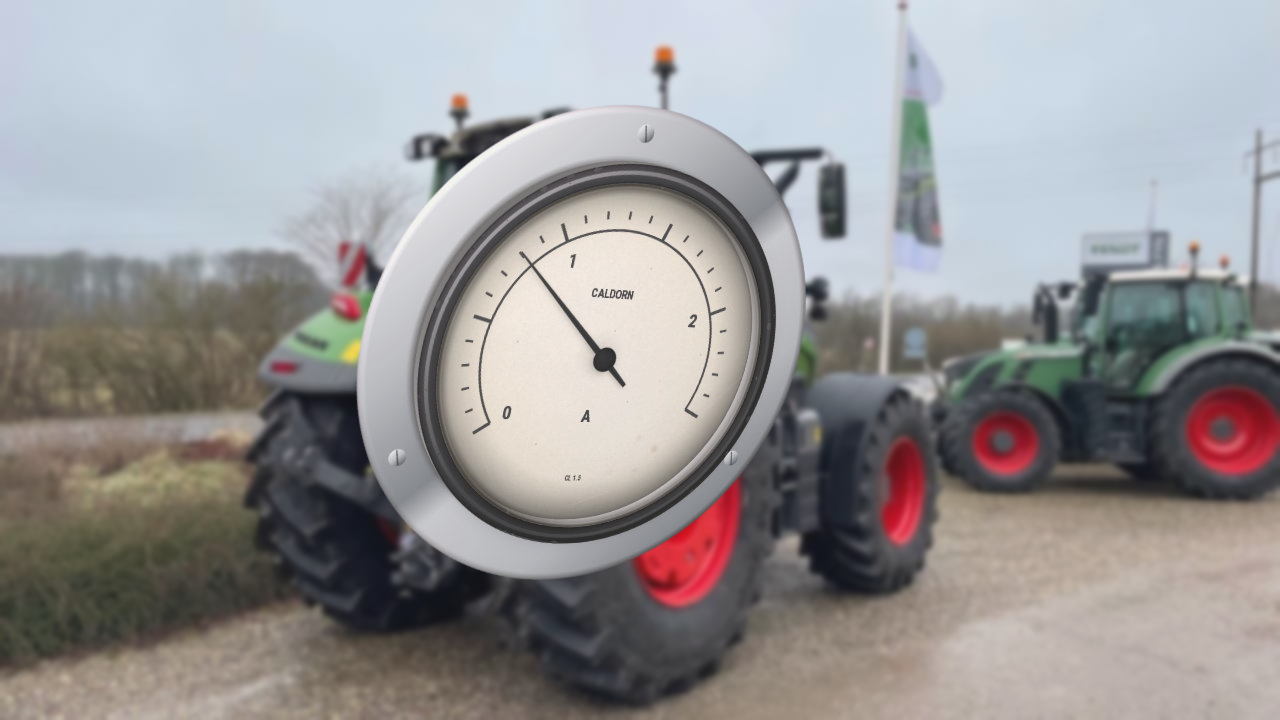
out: 0.8 A
